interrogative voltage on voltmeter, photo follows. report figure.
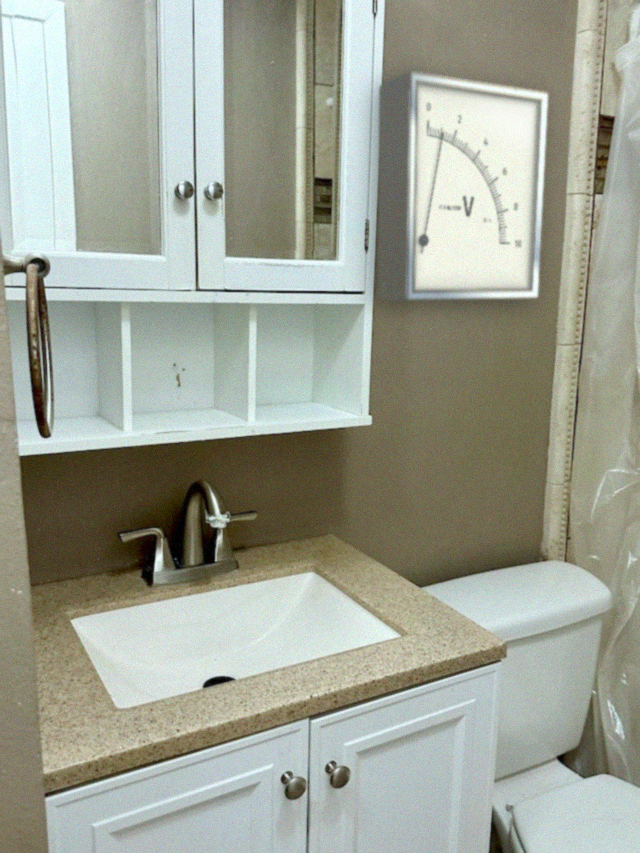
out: 1 V
